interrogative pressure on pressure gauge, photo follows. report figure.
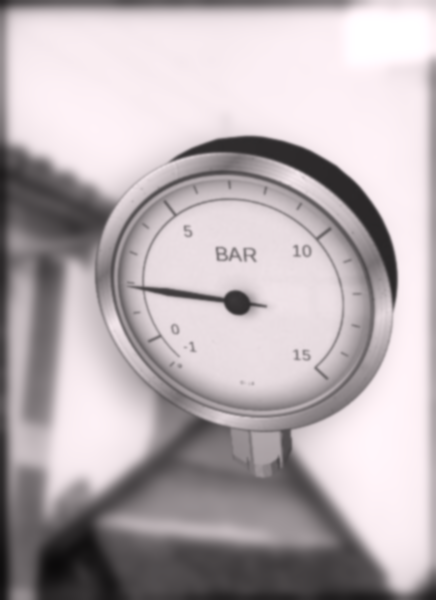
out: 2 bar
